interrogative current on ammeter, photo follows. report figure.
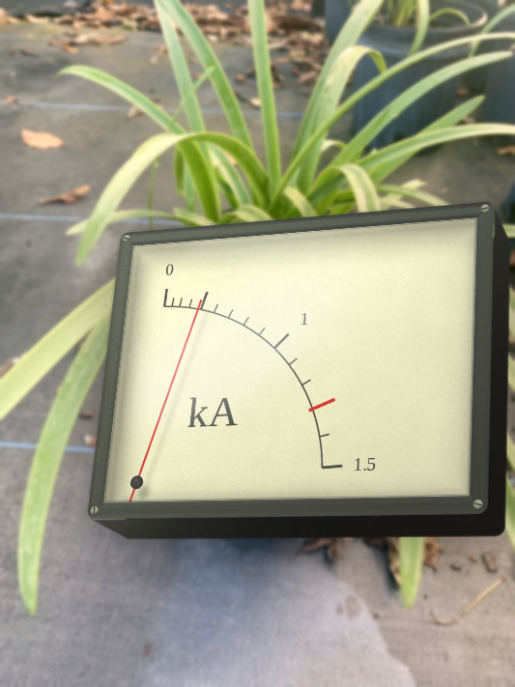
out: 0.5 kA
